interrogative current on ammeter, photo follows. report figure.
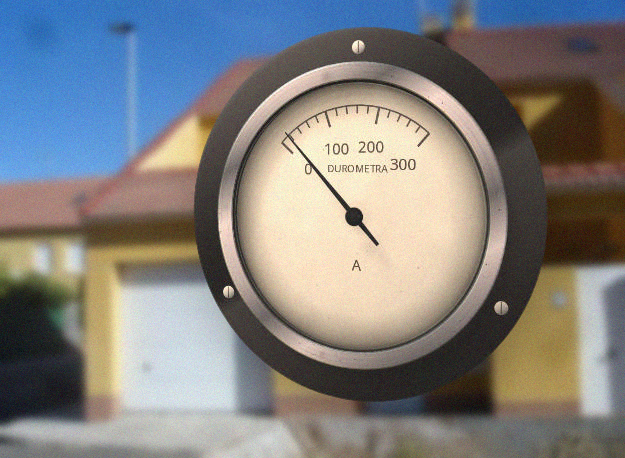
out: 20 A
